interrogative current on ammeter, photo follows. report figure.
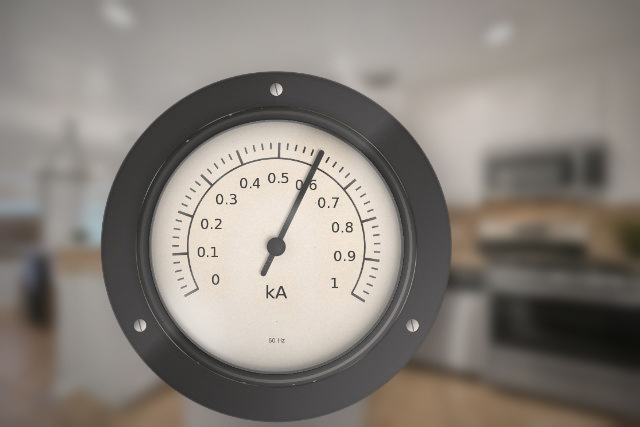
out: 0.6 kA
